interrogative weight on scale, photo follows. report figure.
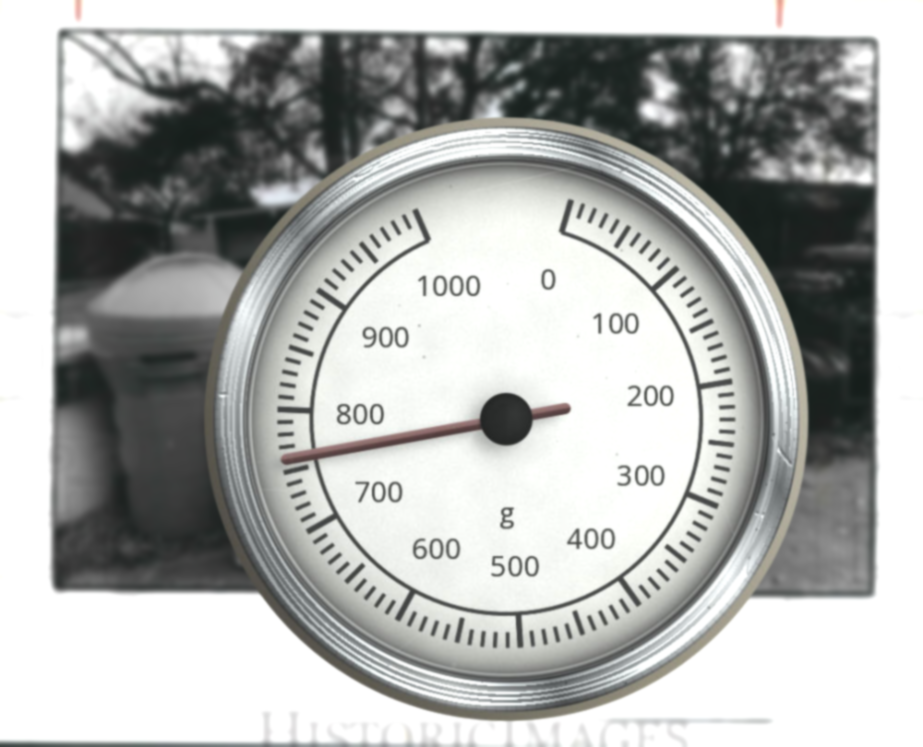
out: 760 g
